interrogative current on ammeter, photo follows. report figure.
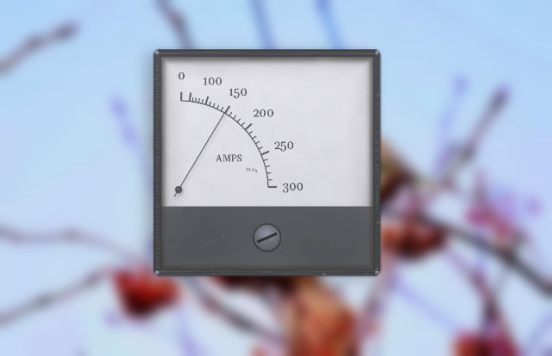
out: 150 A
